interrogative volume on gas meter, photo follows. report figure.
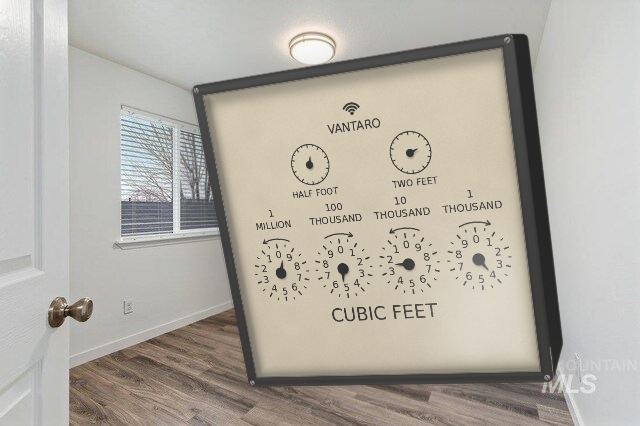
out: 952400 ft³
